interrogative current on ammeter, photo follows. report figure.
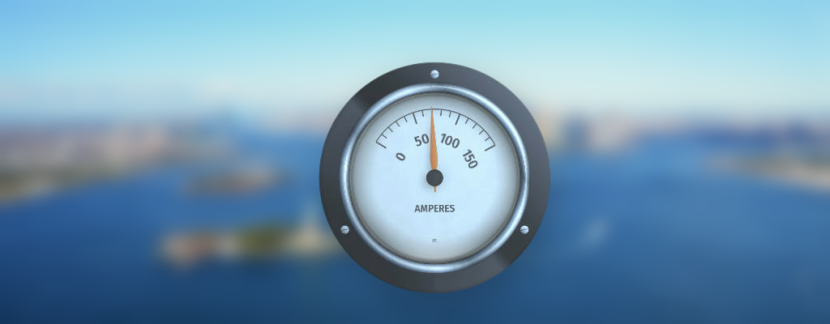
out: 70 A
